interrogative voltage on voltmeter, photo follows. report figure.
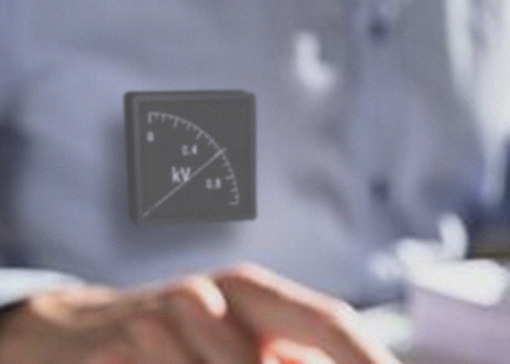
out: 0.6 kV
